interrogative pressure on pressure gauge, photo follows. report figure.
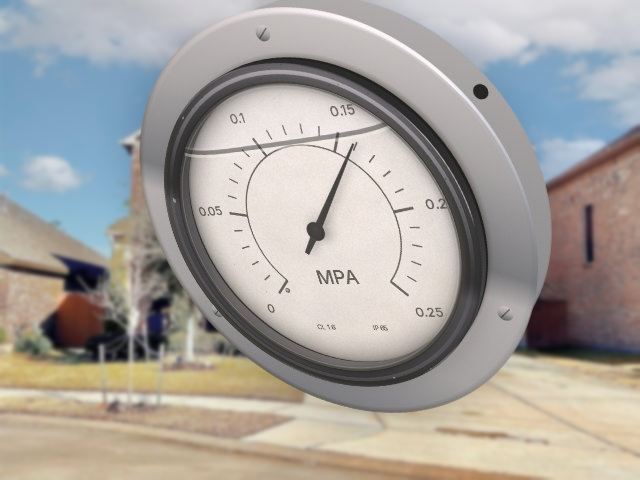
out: 0.16 MPa
